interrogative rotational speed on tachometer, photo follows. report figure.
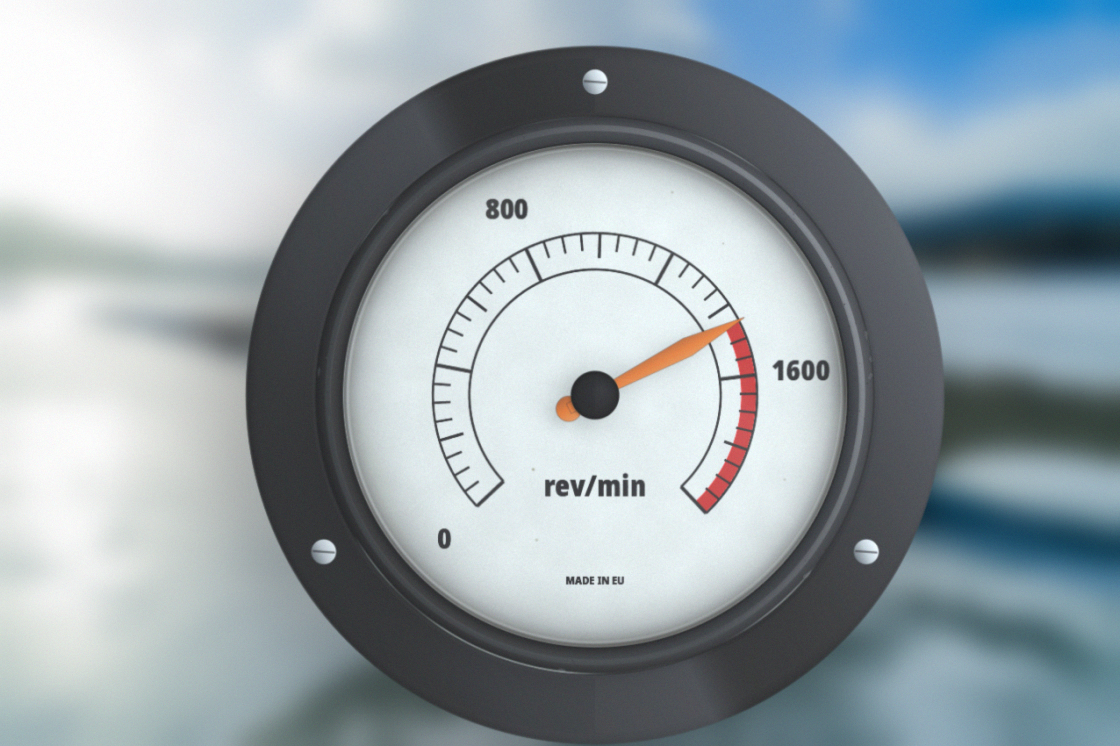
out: 1450 rpm
